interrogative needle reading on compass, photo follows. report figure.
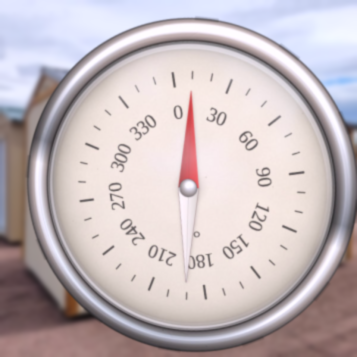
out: 10 °
